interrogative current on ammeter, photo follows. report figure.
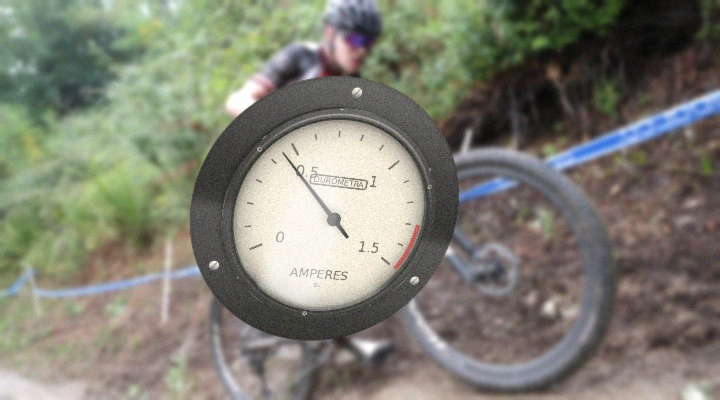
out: 0.45 A
